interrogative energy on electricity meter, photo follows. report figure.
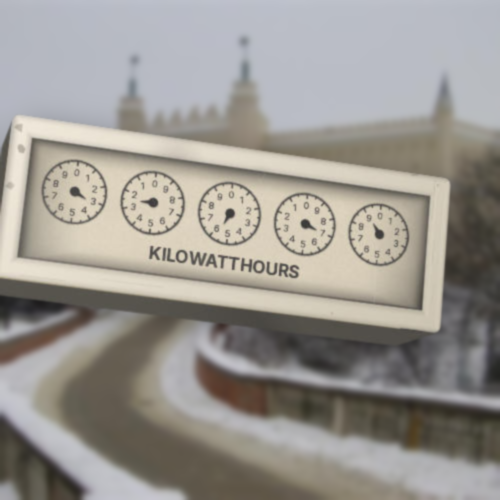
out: 32569 kWh
